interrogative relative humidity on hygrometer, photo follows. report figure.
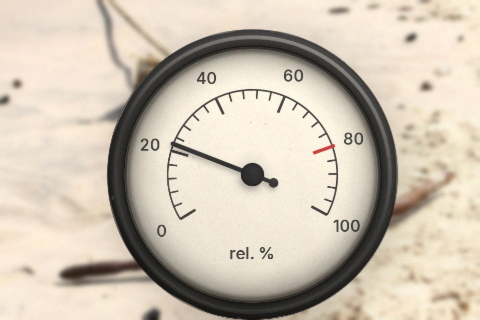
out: 22 %
